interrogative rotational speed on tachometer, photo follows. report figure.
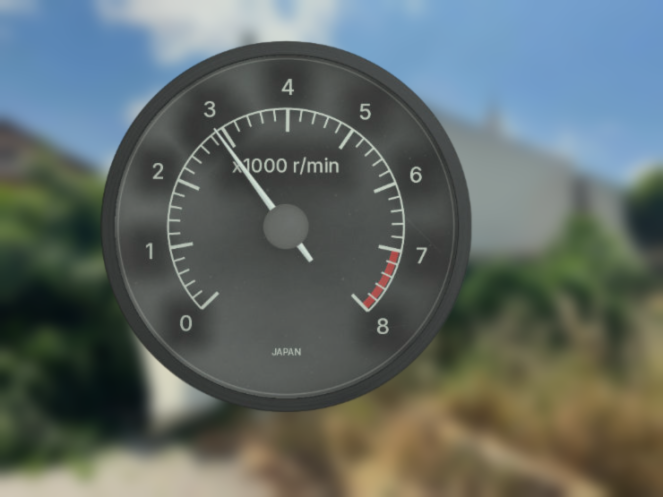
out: 2900 rpm
